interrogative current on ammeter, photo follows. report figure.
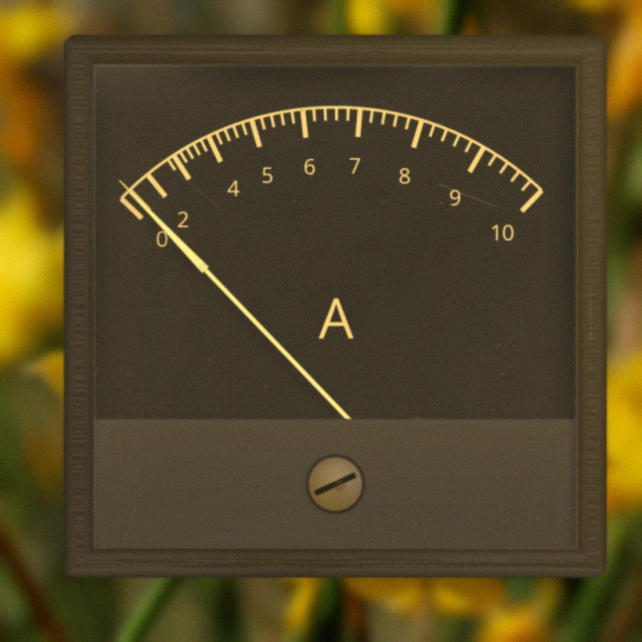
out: 1 A
